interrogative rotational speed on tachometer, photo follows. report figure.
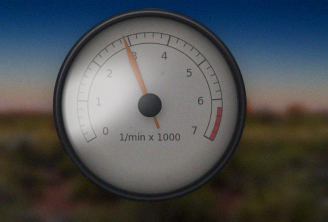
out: 2900 rpm
